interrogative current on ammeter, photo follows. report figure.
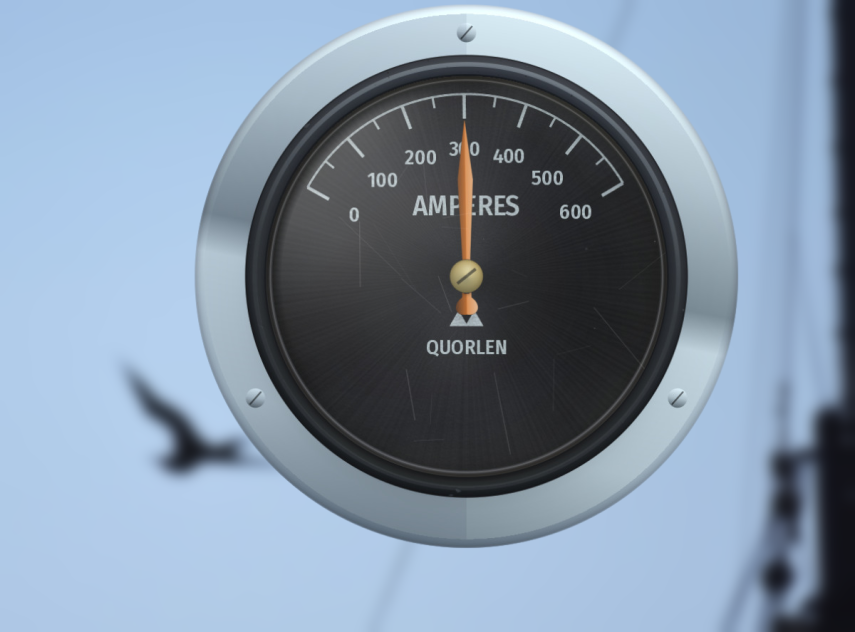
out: 300 A
